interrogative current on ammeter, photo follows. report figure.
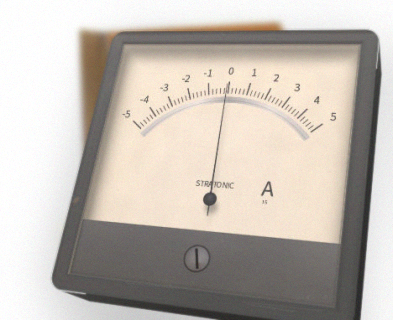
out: 0 A
